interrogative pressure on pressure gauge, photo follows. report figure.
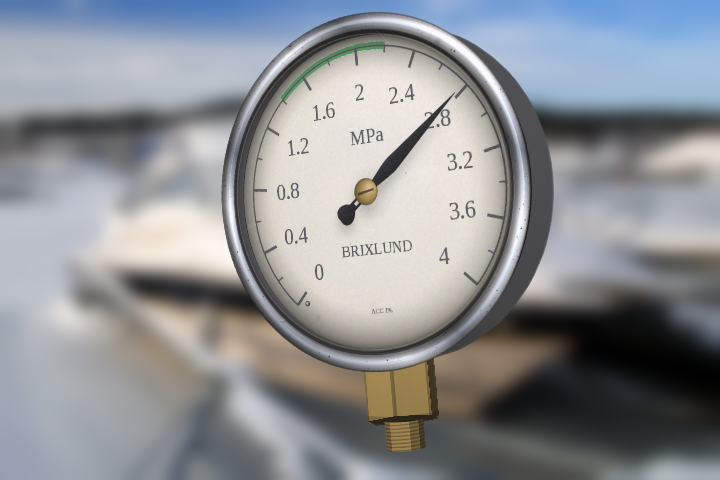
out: 2.8 MPa
